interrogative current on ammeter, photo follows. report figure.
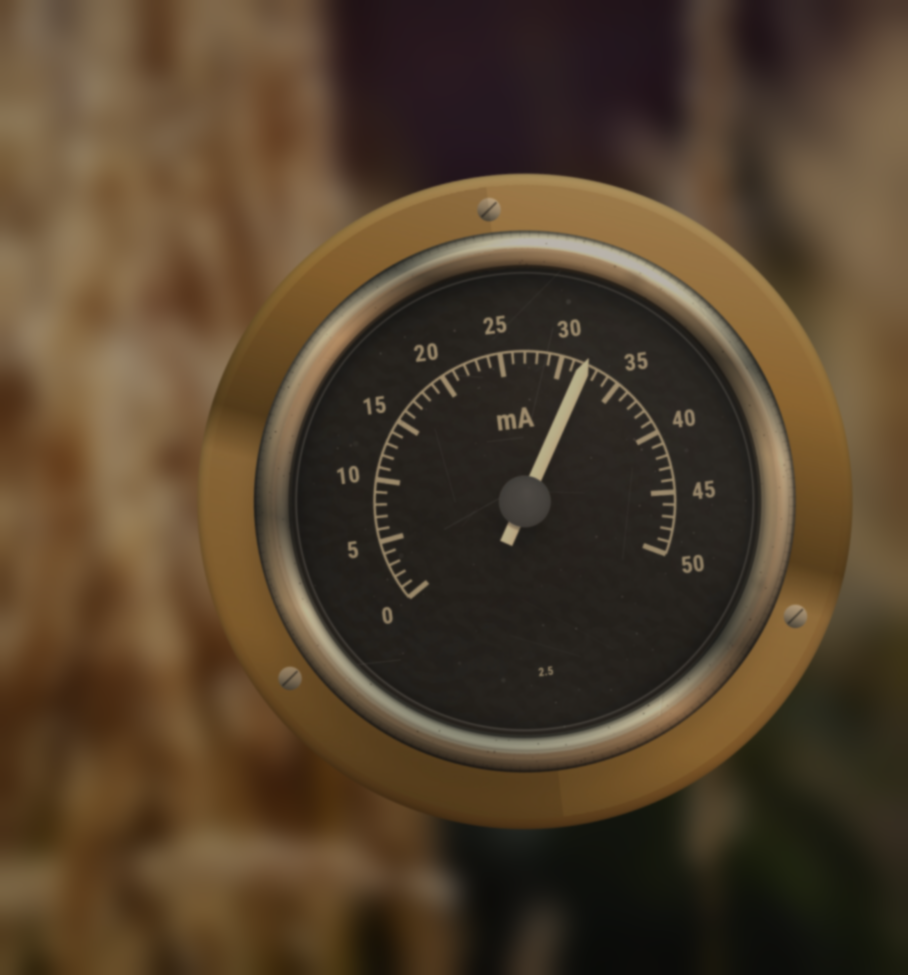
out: 32 mA
